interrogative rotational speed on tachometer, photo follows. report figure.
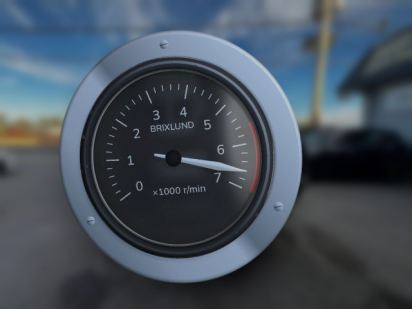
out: 6600 rpm
